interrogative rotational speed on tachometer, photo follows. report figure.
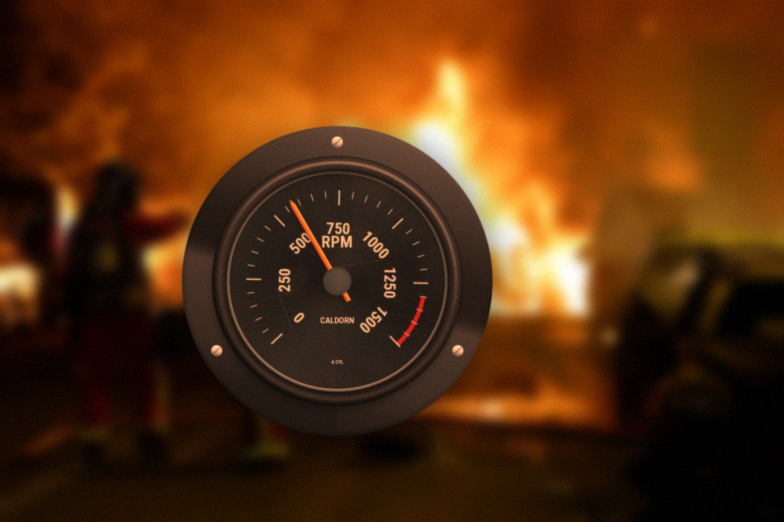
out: 575 rpm
